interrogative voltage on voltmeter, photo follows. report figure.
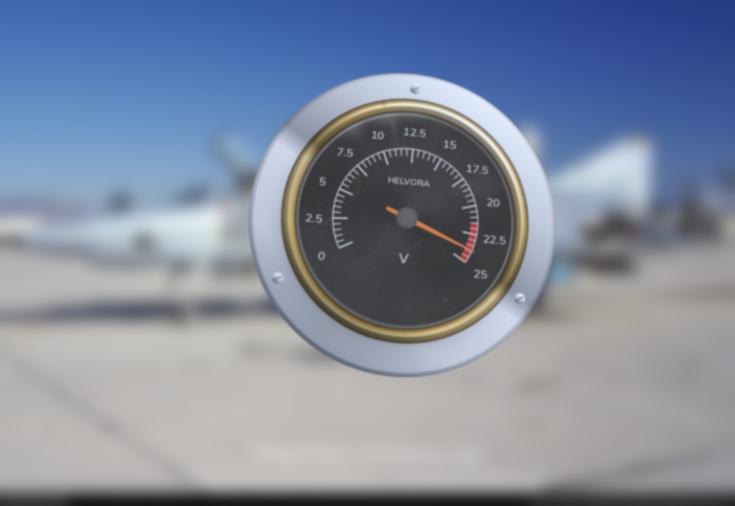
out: 24 V
